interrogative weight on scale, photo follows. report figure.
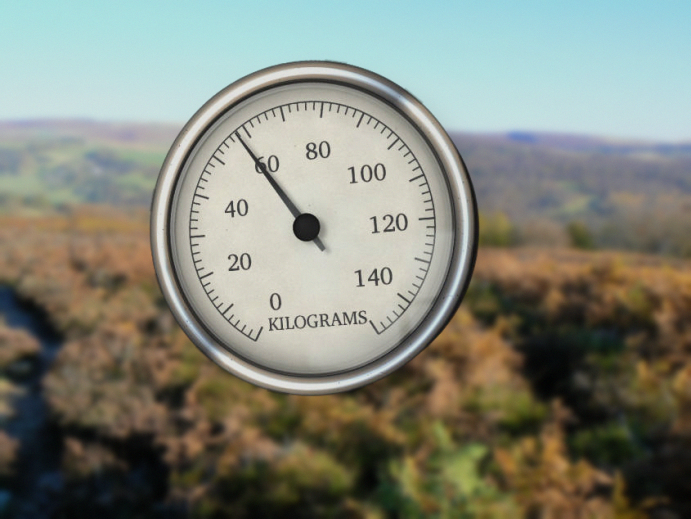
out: 58 kg
